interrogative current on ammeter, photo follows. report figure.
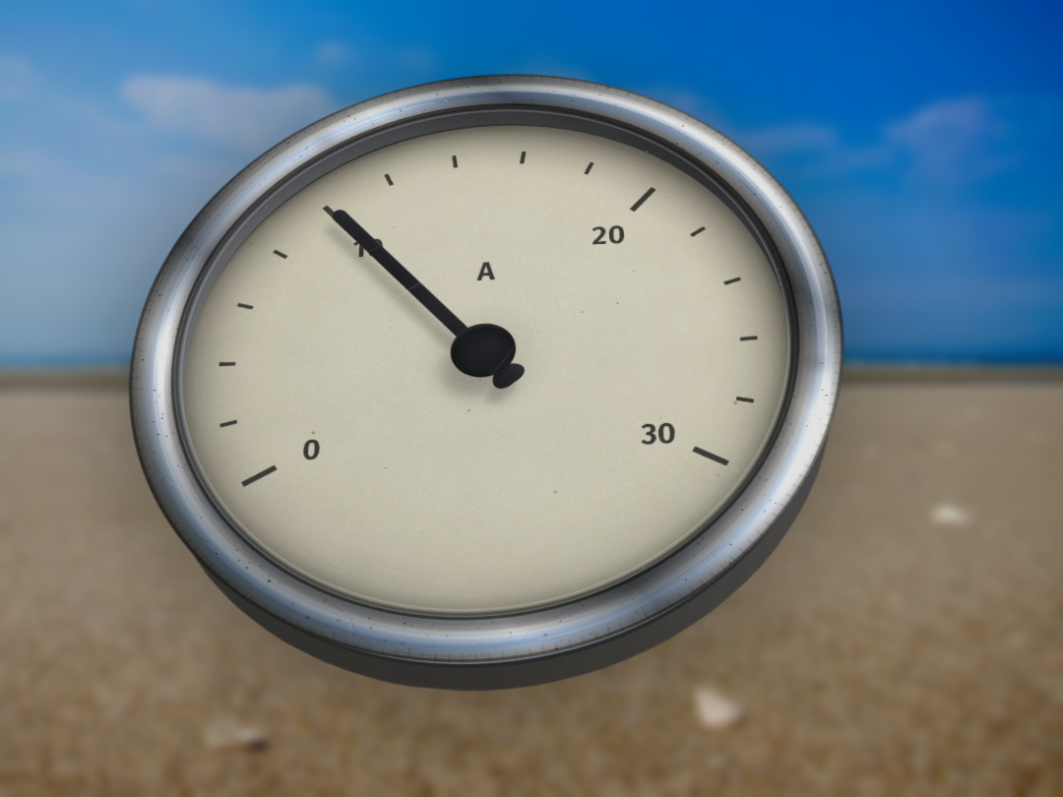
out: 10 A
